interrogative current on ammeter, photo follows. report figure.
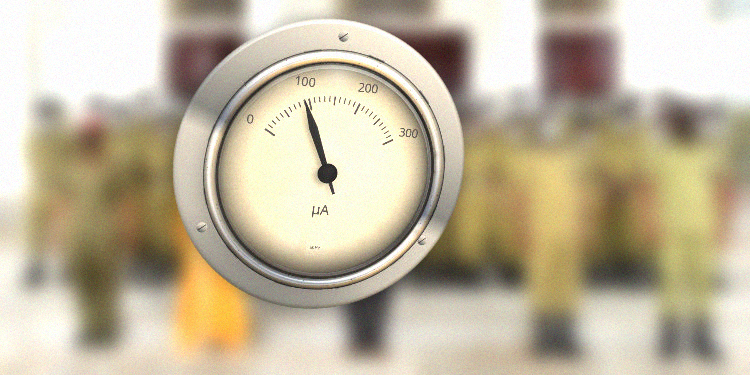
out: 90 µA
